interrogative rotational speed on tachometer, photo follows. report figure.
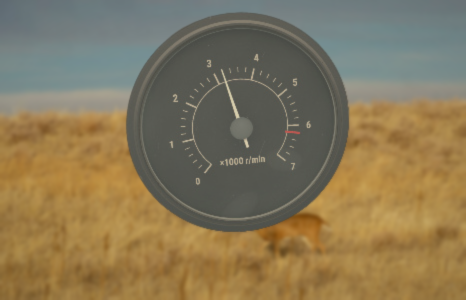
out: 3200 rpm
